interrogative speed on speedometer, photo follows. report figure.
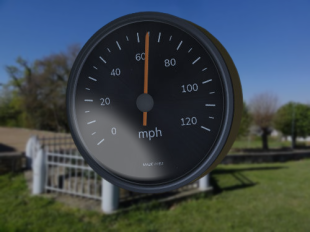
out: 65 mph
